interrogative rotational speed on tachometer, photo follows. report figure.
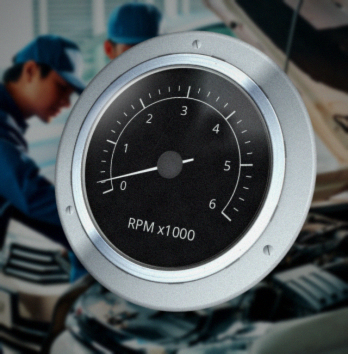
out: 200 rpm
